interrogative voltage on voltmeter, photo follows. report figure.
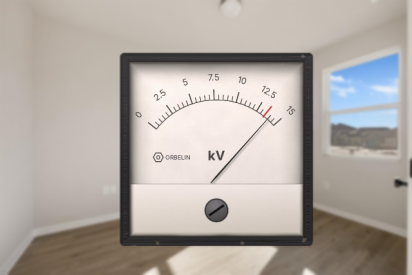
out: 14 kV
